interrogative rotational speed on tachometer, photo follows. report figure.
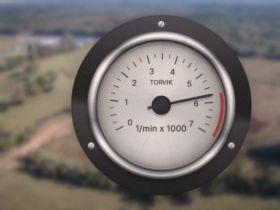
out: 5750 rpm
